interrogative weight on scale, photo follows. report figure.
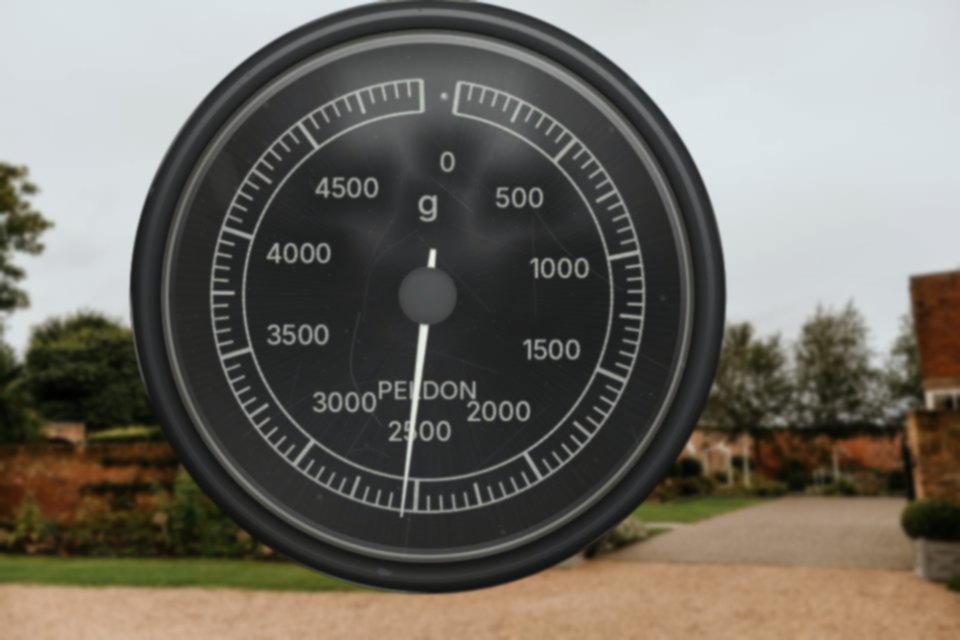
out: 2550 g
